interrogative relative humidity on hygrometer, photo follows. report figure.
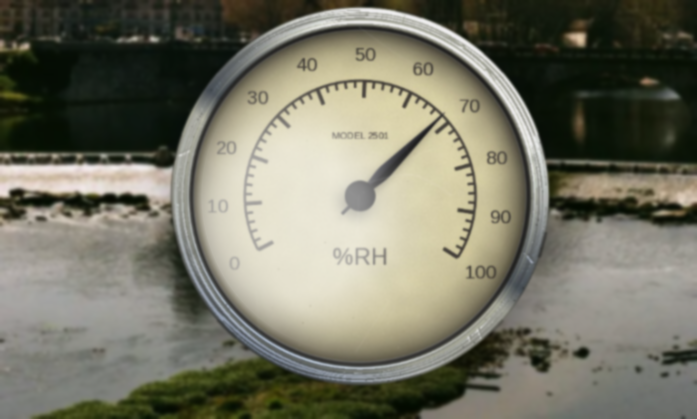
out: 68 %
